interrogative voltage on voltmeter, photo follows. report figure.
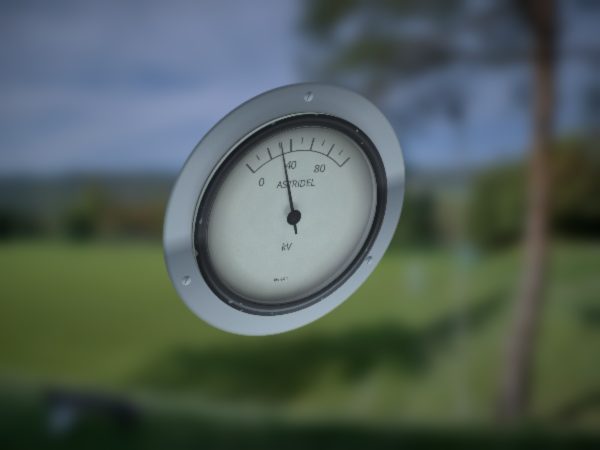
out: 30 kV
